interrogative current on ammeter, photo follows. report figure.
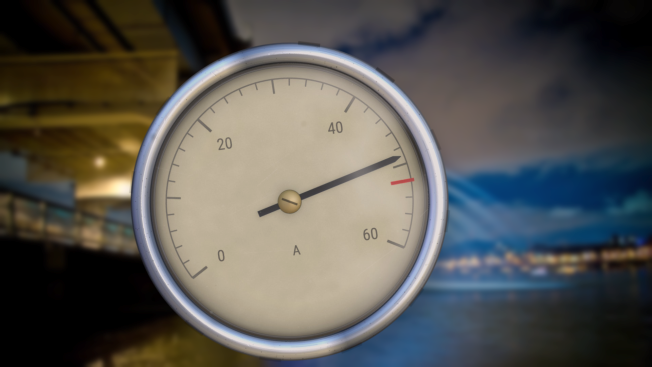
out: 49 A
